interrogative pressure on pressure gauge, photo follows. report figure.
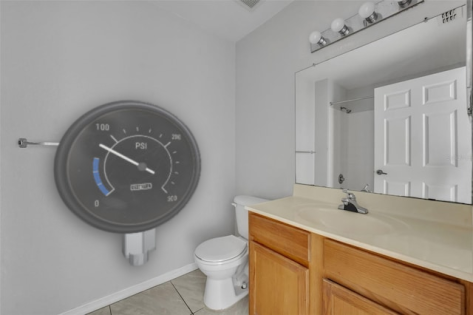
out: 80 psi
